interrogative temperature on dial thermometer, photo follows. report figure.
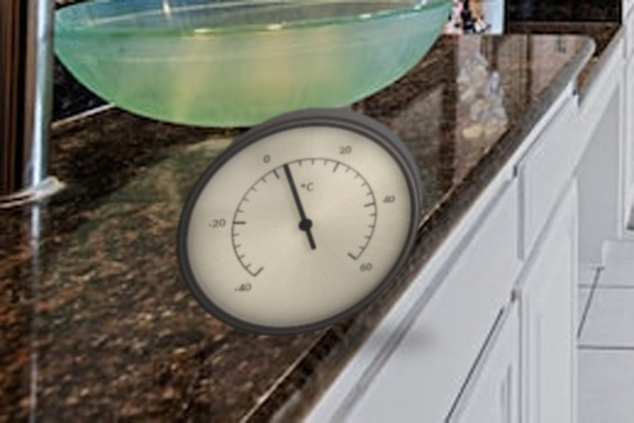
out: 4 °C
